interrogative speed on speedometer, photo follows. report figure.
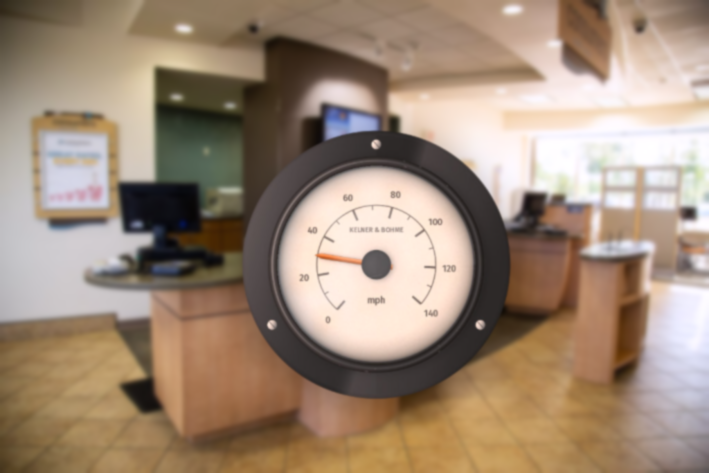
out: 30 mph
